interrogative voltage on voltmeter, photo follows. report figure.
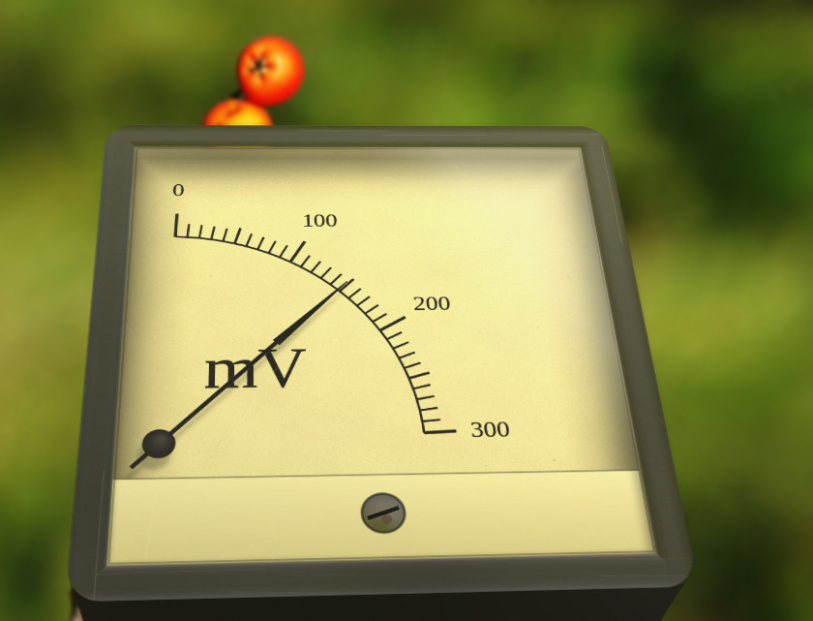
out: 150 mV
